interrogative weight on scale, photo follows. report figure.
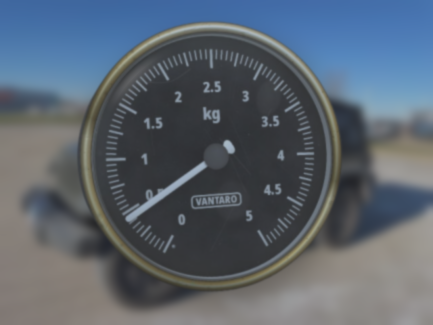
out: 0.45 kg
